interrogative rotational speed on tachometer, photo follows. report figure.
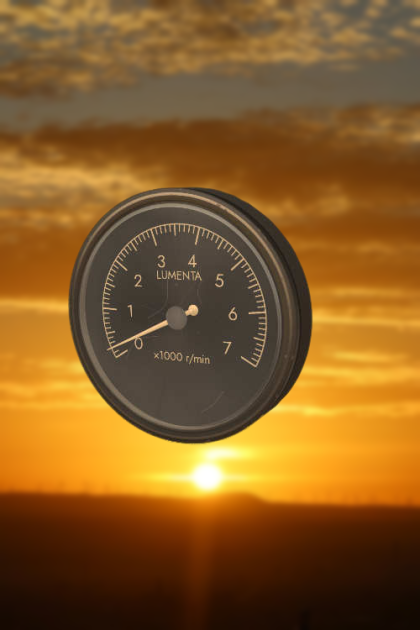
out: 200 rpm
